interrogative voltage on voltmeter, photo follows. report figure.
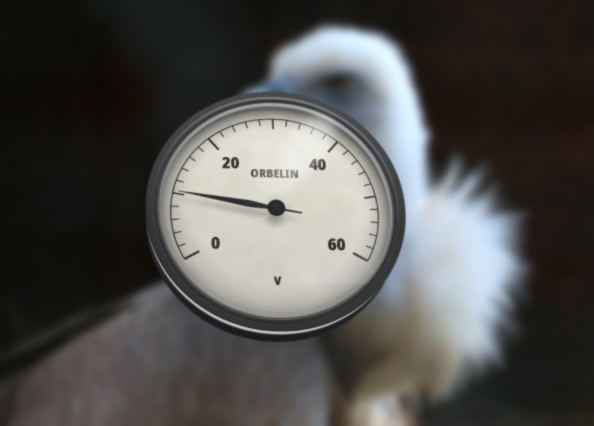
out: 10 V
